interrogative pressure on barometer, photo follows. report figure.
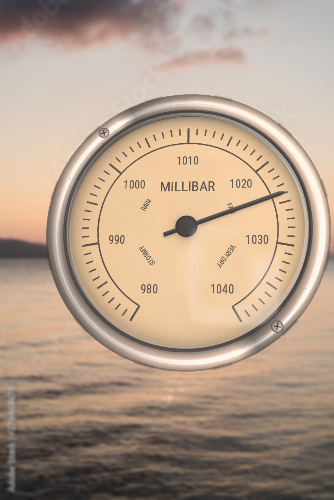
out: 1024 mbar
